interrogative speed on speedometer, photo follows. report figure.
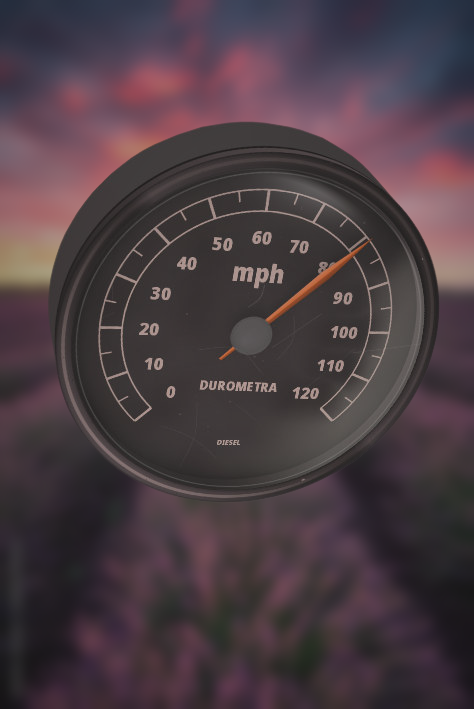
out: 80 mph
